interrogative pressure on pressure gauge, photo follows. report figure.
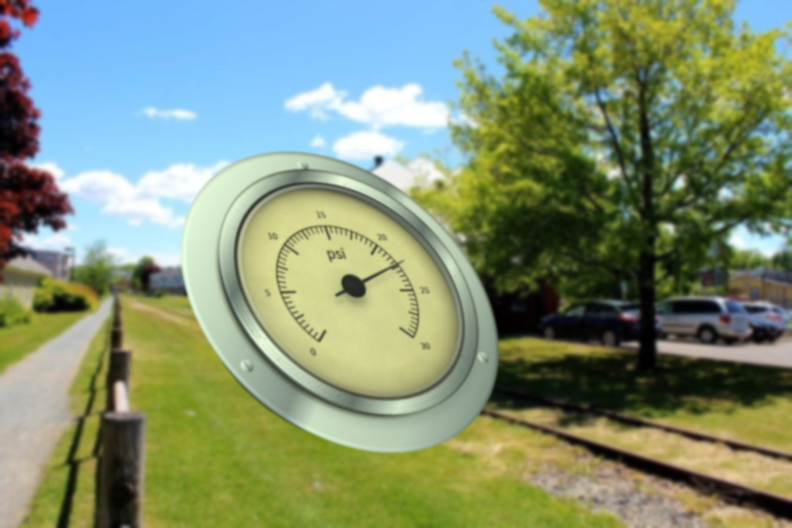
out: 22.5 psi
